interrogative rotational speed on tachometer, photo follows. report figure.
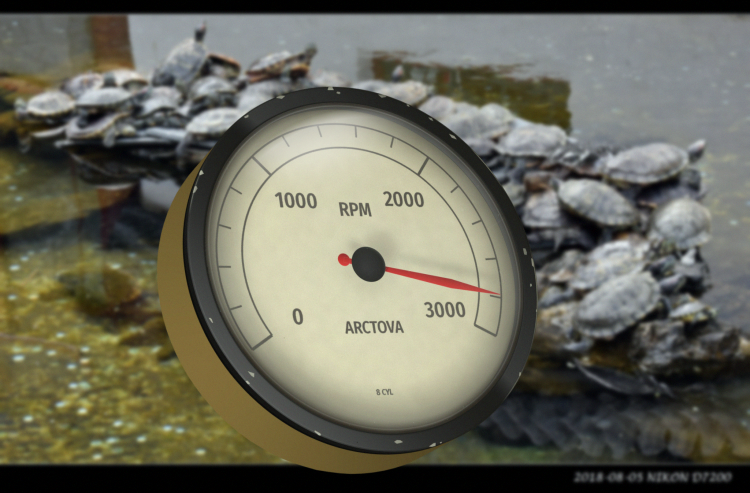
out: 2800 rpm
